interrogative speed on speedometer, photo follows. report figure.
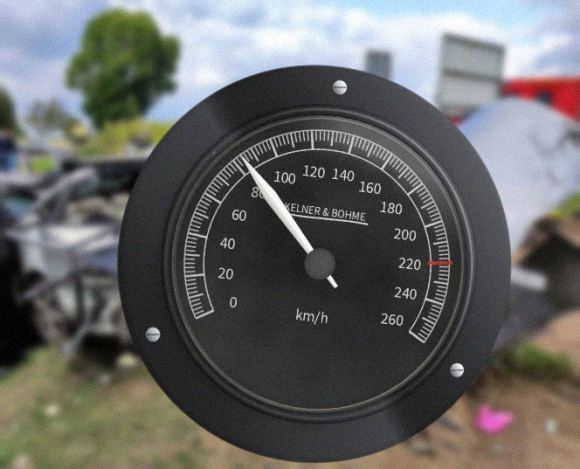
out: 84 km/h
